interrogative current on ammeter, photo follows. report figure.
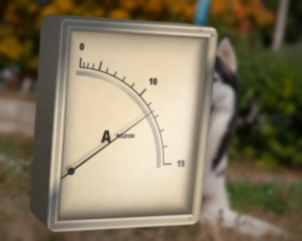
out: 11.5 A
